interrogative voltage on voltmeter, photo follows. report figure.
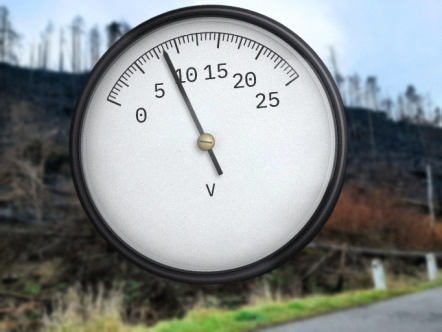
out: 8.5 V
